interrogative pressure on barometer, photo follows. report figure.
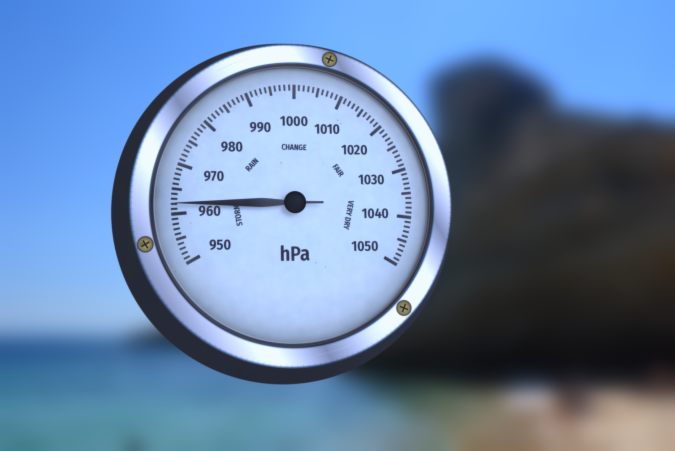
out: 962 hPa
